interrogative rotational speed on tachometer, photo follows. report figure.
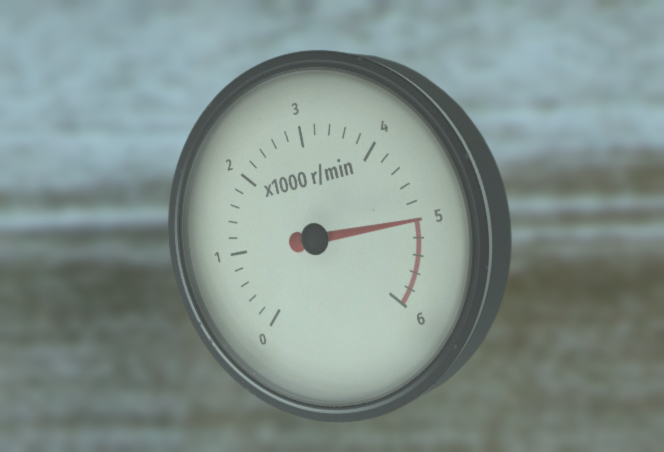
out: 5000 rpm
